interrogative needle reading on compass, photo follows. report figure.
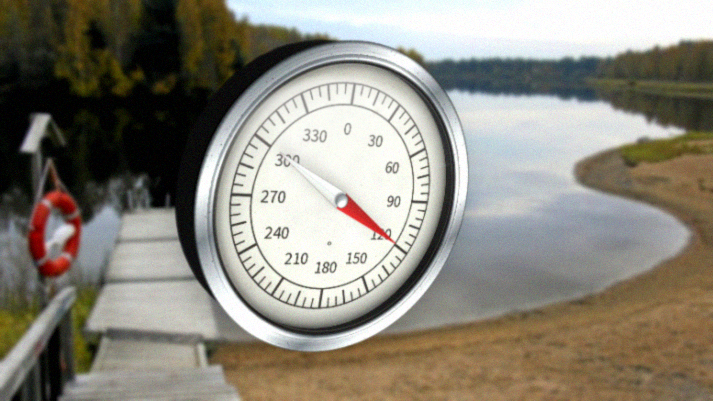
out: 120 °
